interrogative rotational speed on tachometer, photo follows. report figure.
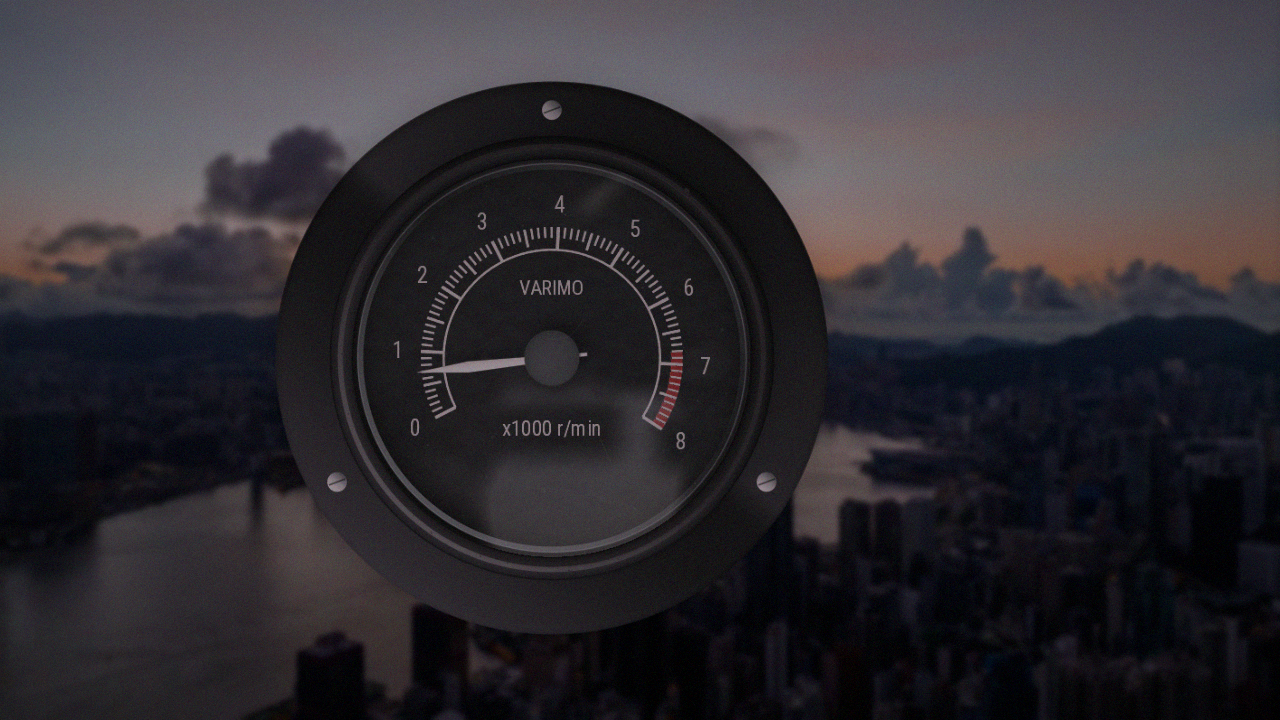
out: 700 rpm
